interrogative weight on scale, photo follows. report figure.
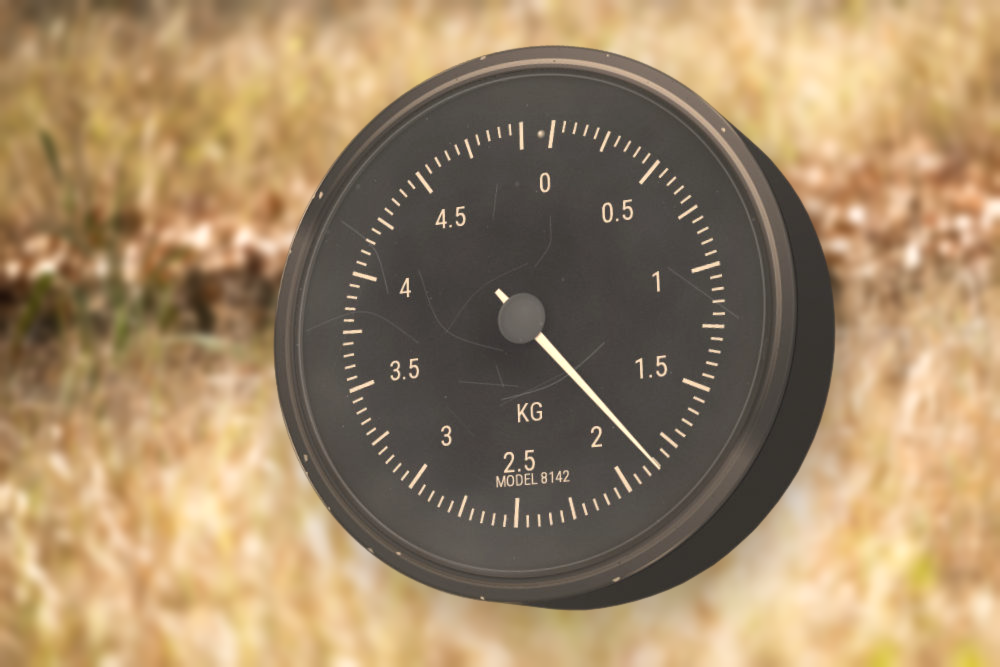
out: 1.85 kg
